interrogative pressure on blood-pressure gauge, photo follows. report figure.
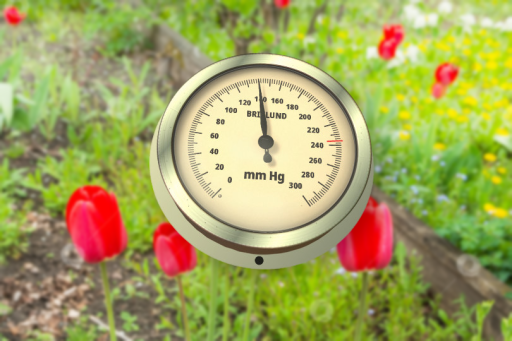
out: 140 mmHg
